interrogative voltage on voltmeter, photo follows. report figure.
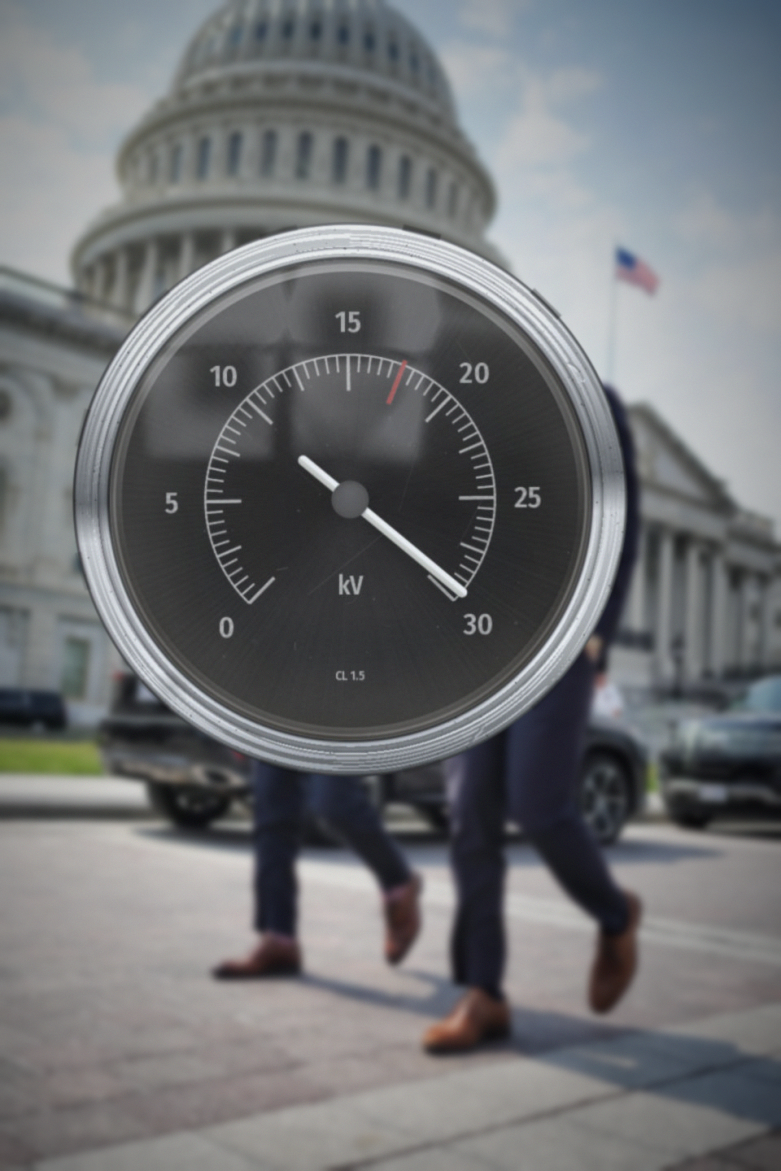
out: 29.5 kV
